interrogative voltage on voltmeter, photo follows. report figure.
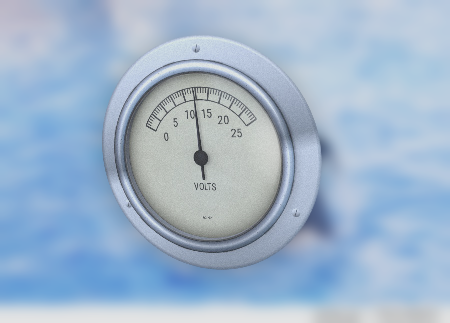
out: 12.5 V
